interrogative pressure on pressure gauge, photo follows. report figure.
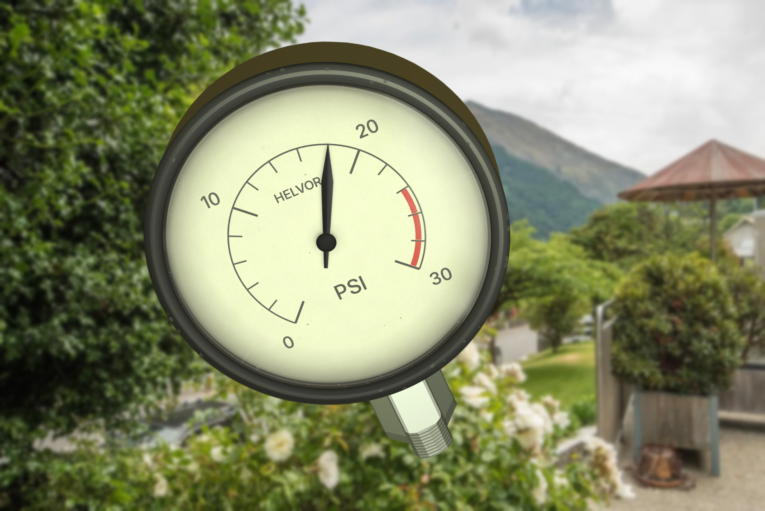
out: 18 psi
